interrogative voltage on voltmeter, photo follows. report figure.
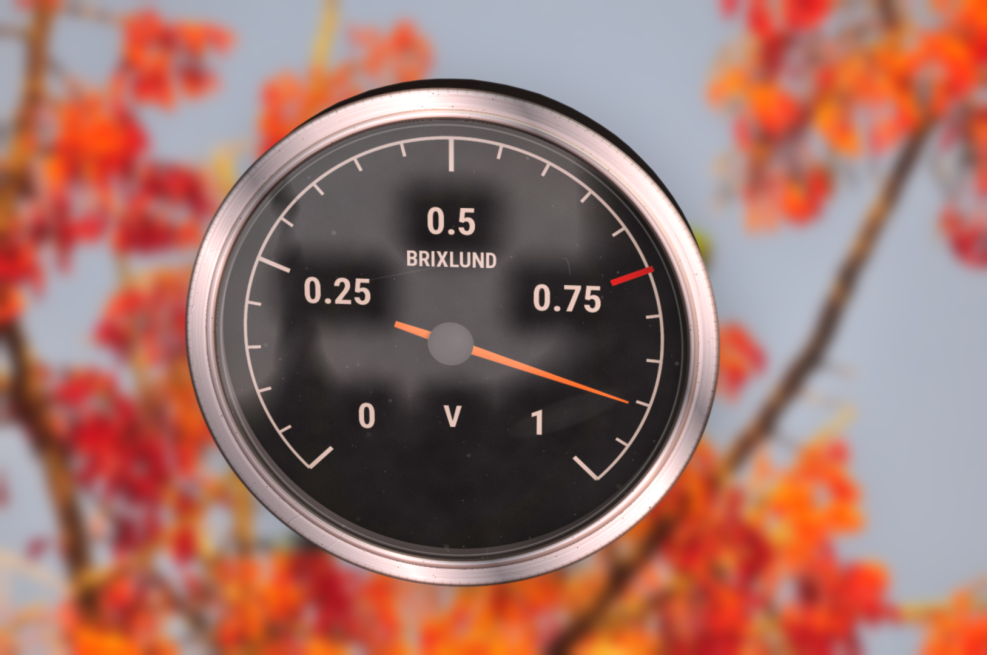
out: 0.9 V
